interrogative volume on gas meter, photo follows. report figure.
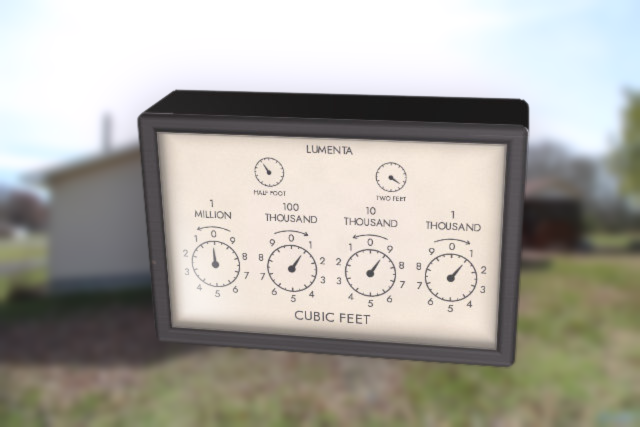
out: 9100 ft³
